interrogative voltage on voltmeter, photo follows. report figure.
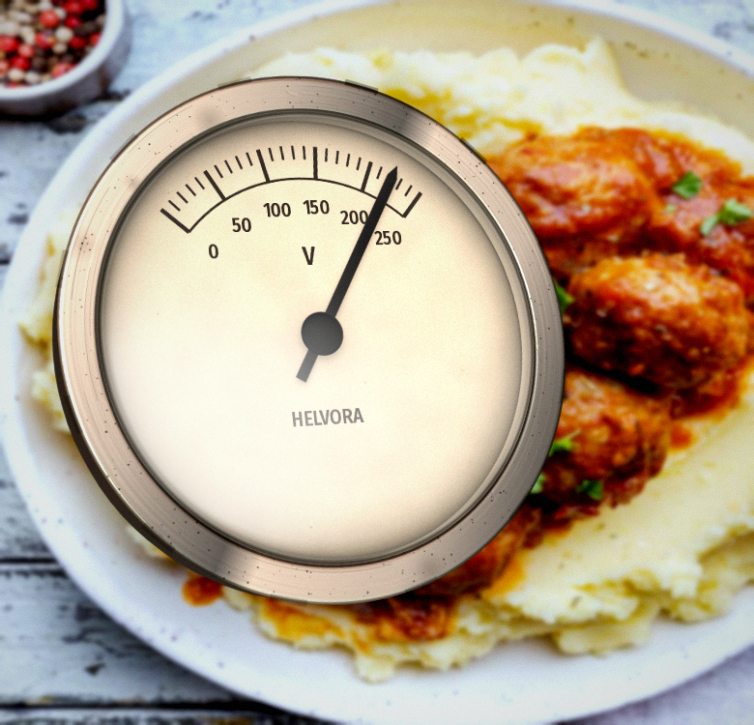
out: 220 V
